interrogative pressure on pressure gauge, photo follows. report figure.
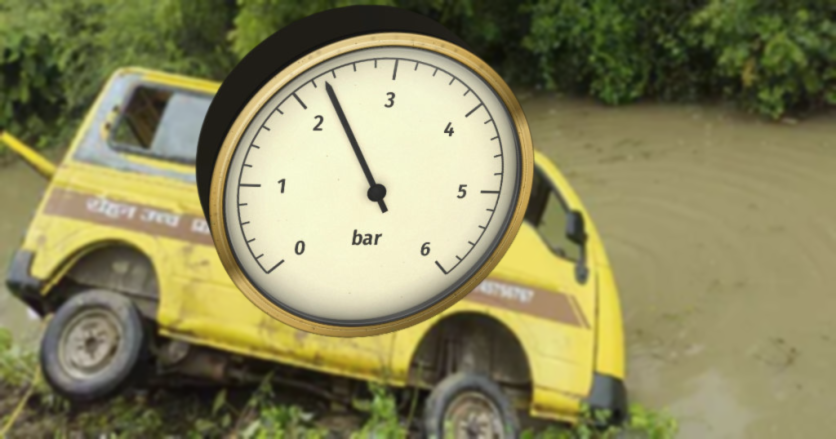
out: 2.3 bar
